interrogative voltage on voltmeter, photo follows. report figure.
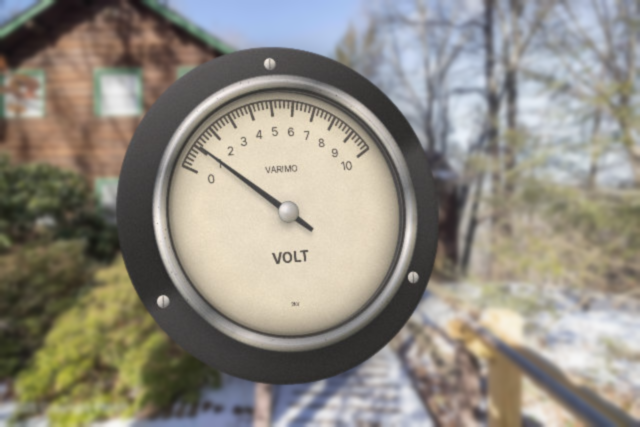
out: 1 V
